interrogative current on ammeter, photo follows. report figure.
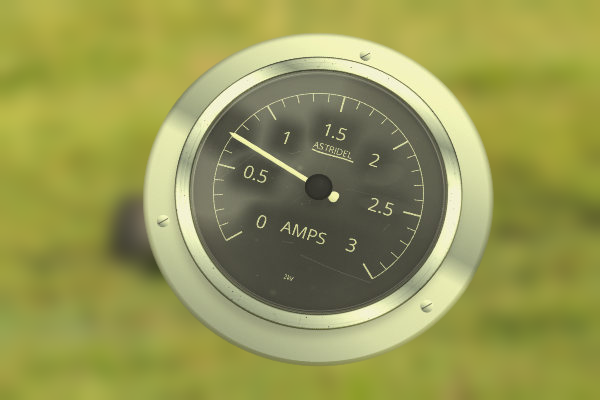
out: 0.7 A
